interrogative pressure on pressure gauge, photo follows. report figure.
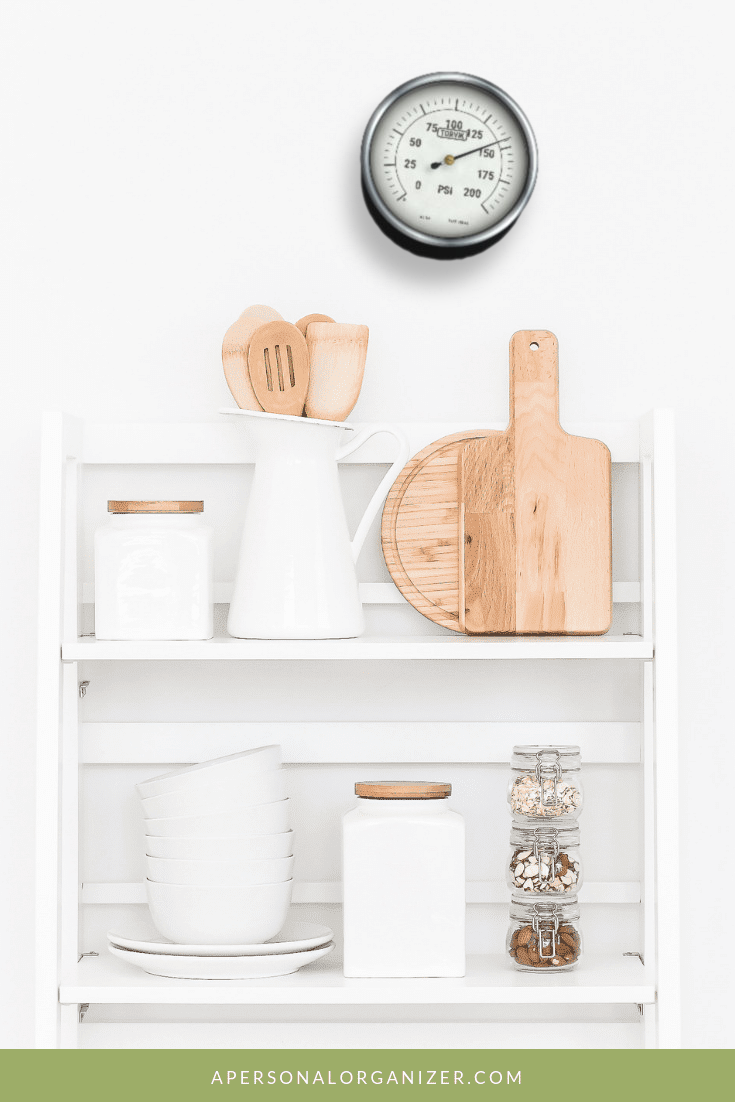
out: 145 psi
